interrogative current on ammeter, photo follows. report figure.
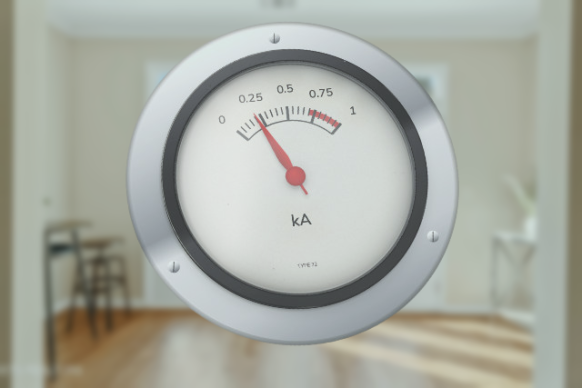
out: 0.2 kA
